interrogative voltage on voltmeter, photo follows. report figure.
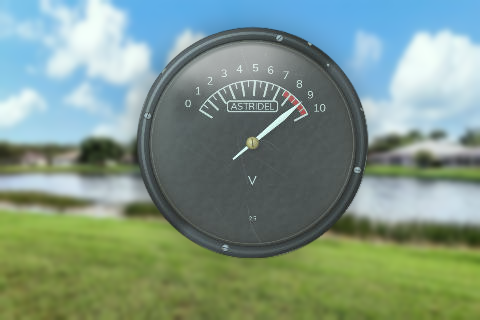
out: 9 V
